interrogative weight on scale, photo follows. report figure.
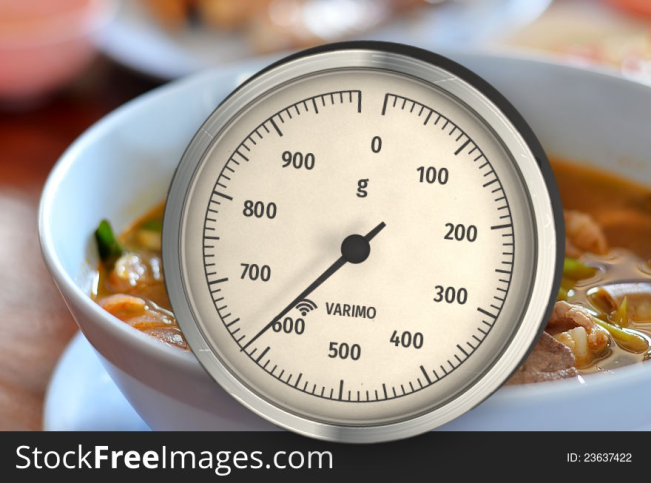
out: 620 g
